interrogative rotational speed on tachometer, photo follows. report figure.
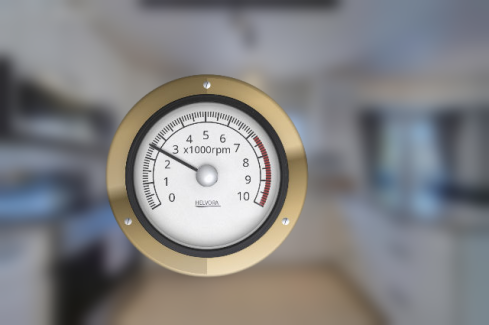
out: 2500 rpm
